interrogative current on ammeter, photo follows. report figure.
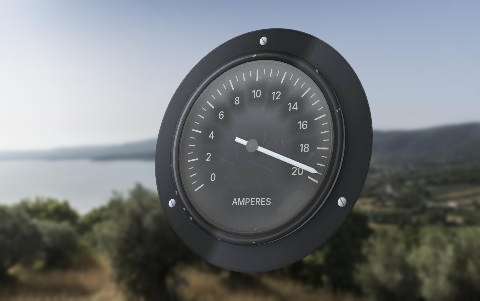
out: 19.5 A
